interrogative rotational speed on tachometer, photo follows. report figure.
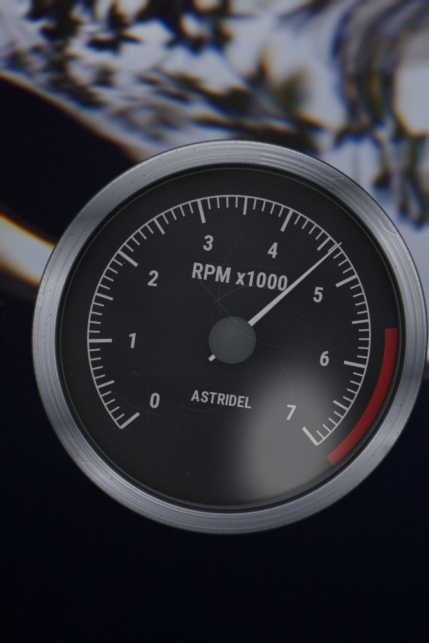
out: 4600 rpm
